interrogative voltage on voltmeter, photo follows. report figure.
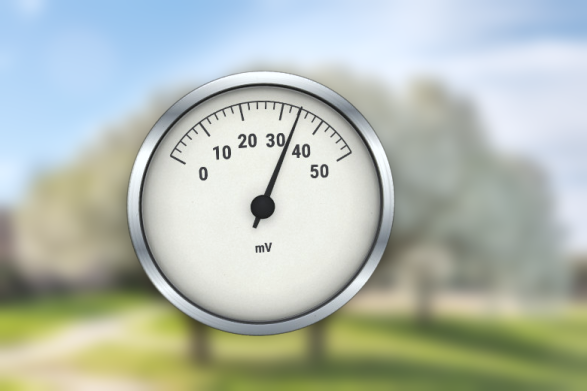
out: 34 mV
